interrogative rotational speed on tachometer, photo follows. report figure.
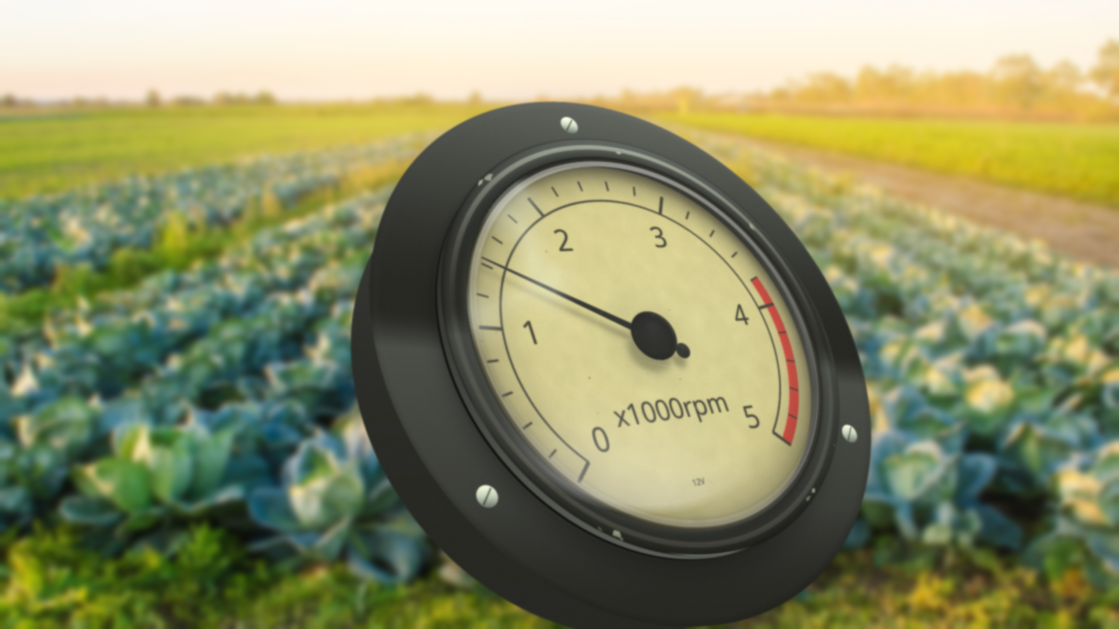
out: 1400 rpm
